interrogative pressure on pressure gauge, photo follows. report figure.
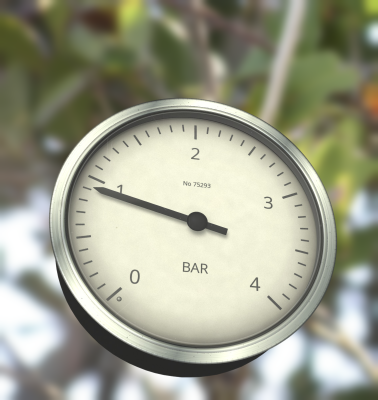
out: 0.9 bar
